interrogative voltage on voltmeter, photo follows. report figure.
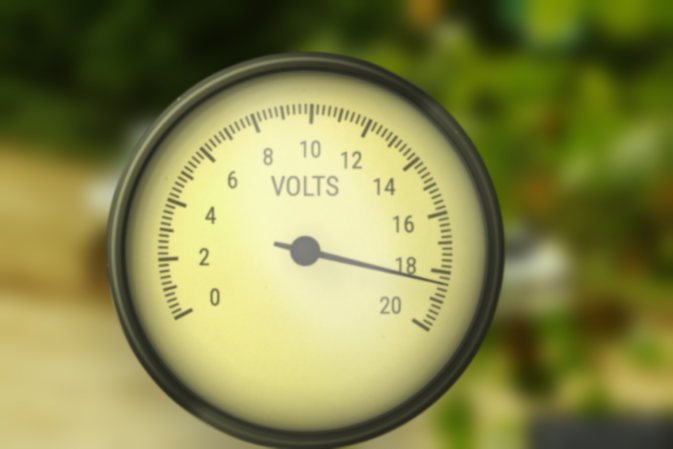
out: 18.4 V
